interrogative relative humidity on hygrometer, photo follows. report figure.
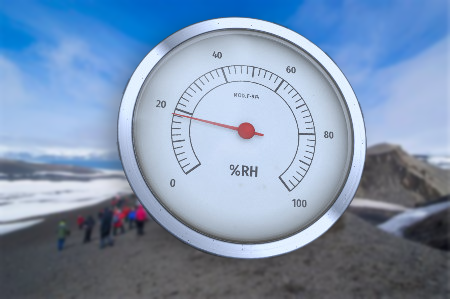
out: 18 %
